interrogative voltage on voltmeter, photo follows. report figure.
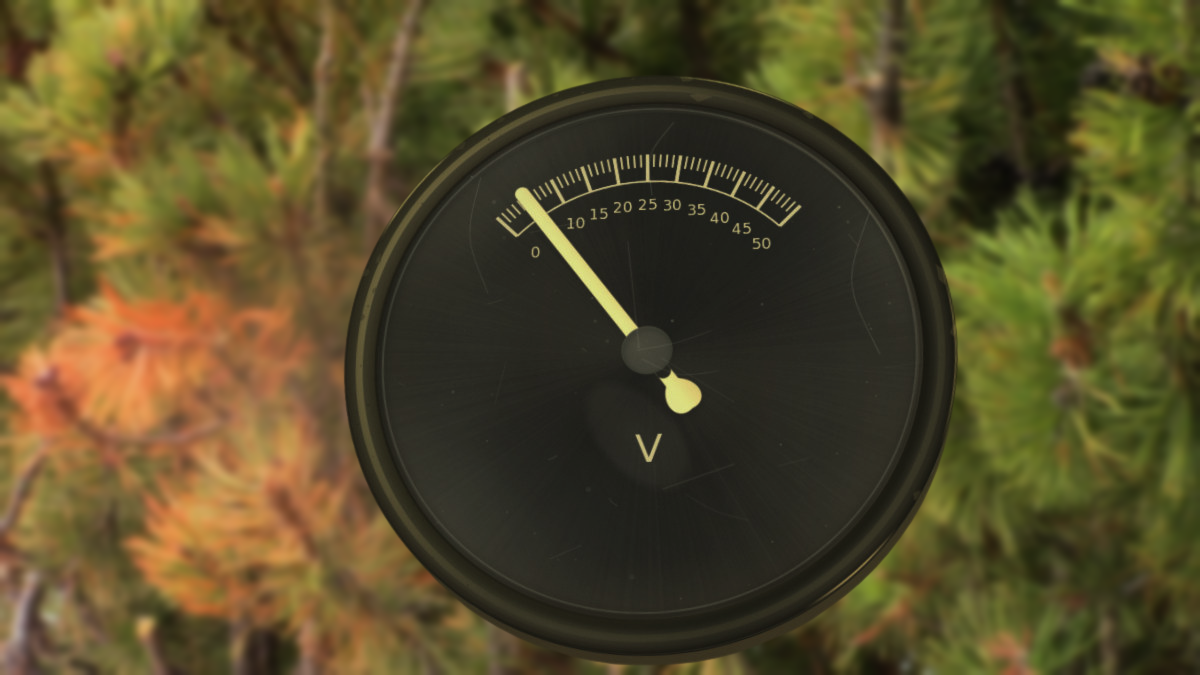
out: 5 V
